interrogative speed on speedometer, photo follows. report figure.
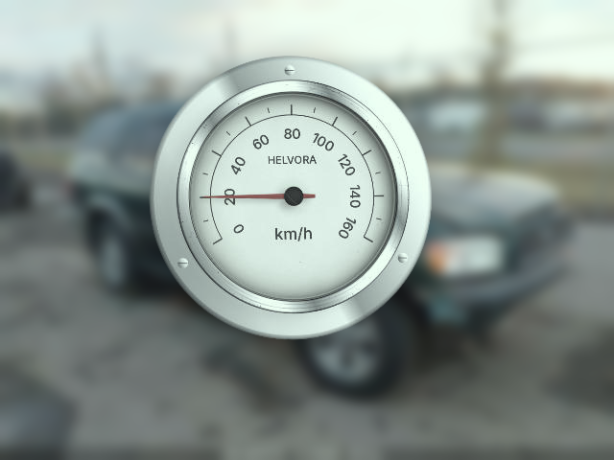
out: 20 km/h
